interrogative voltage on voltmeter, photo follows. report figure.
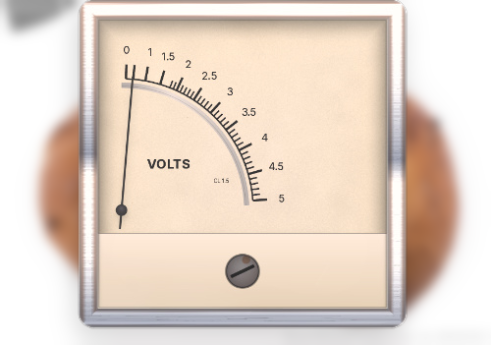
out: 0.5 V
